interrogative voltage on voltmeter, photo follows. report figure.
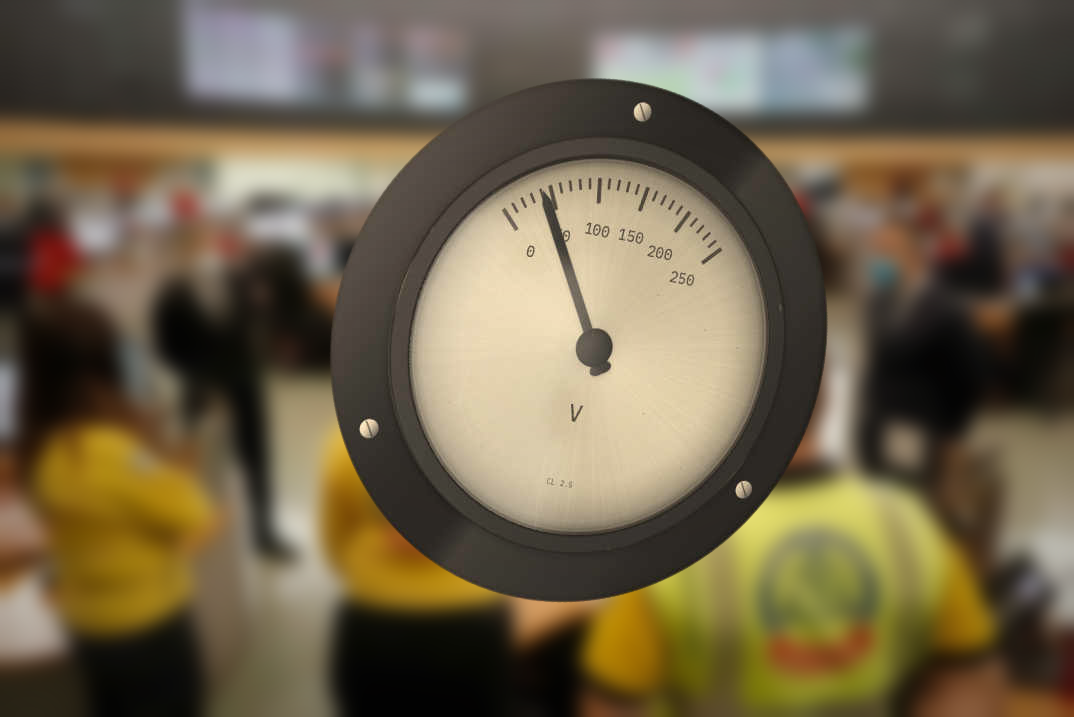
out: 40 V
